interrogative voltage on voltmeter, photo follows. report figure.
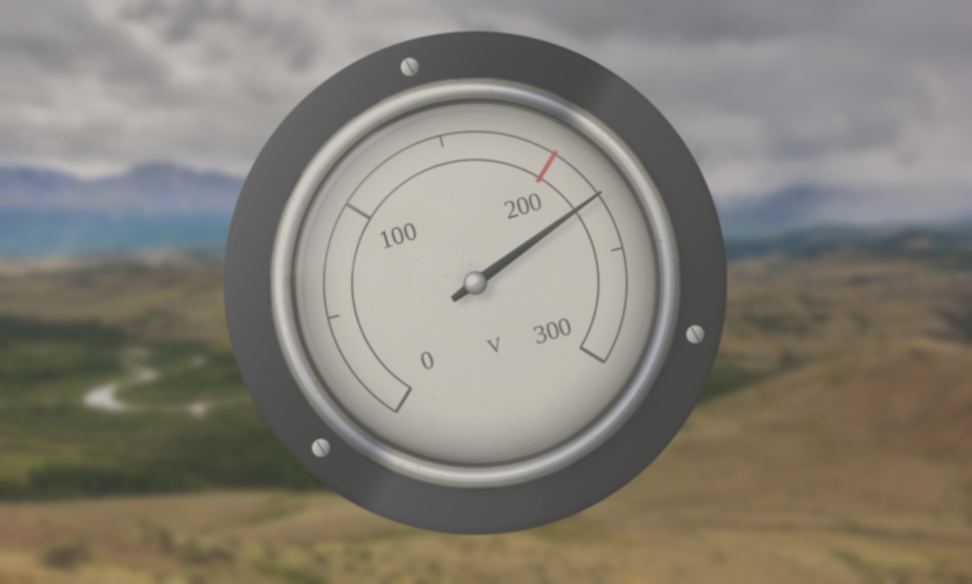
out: 225 V
